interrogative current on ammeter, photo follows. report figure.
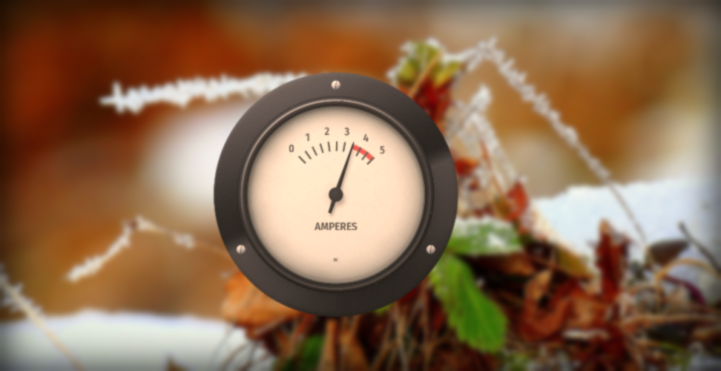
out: 3.5 A
